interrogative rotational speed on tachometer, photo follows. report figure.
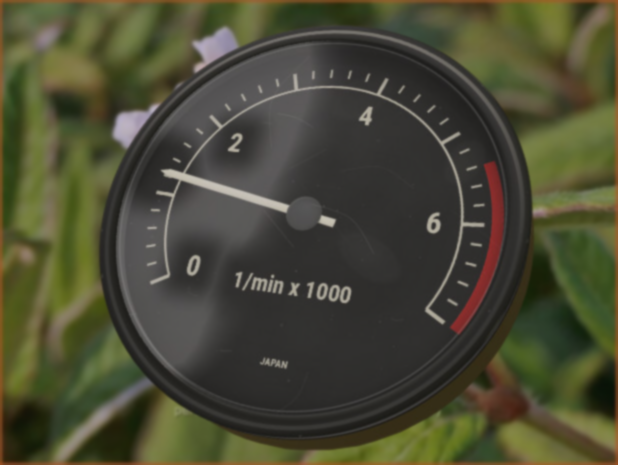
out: 1200 rpm
